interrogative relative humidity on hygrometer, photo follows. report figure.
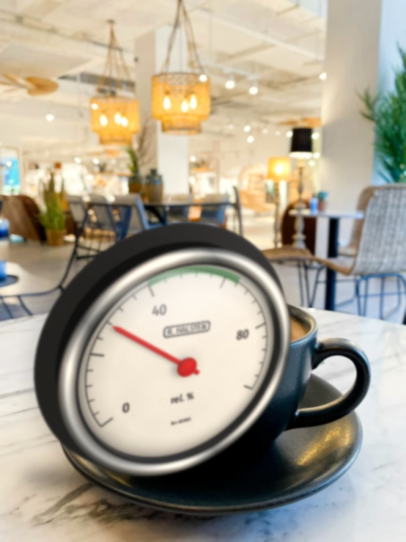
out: 28 %
